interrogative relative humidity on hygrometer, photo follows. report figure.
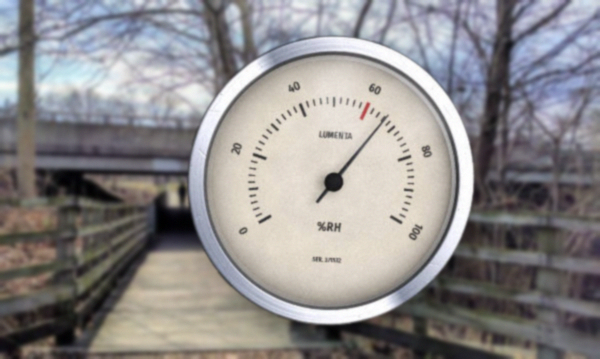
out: 66 %
